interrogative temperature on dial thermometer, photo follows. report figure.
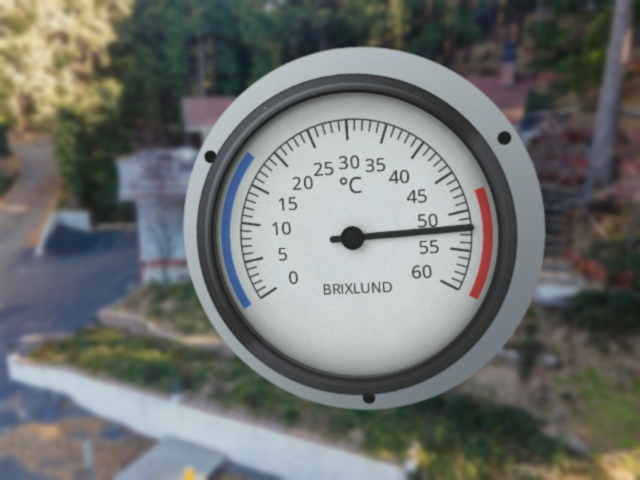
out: 52 °C
